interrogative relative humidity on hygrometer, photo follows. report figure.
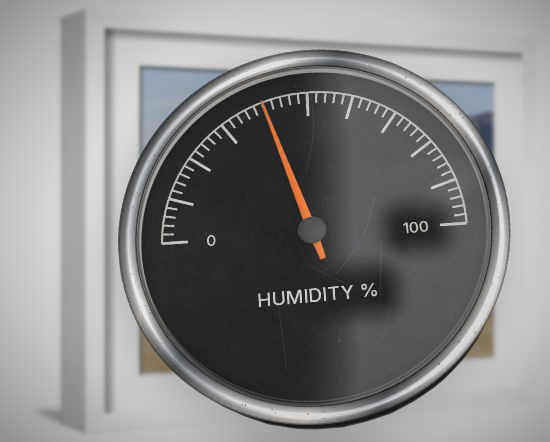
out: 40 %
